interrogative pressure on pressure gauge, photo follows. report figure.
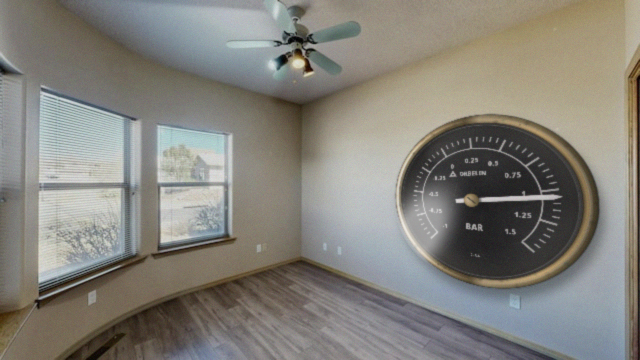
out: 1.05 bar
